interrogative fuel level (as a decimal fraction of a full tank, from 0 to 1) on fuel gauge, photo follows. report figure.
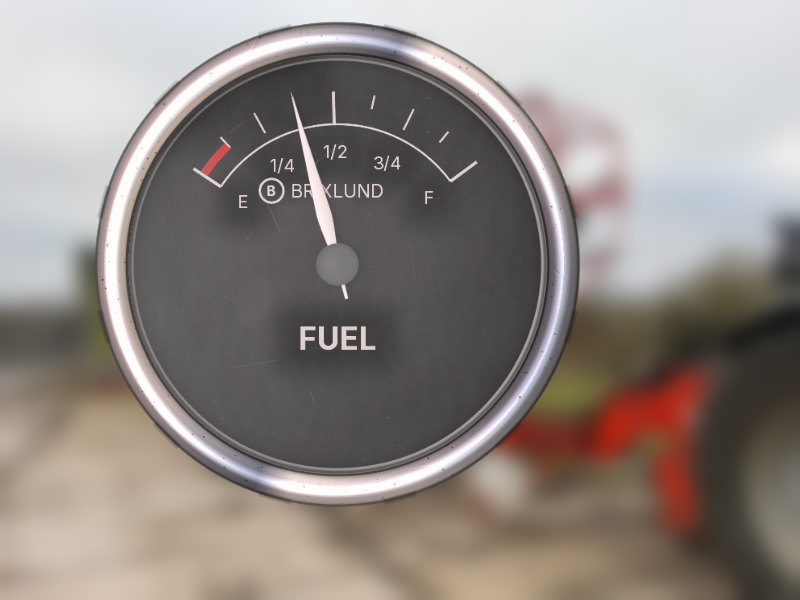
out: 0.375
